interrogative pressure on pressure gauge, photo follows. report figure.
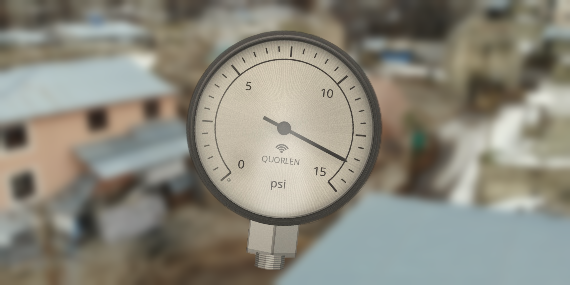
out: 13.75 psi
